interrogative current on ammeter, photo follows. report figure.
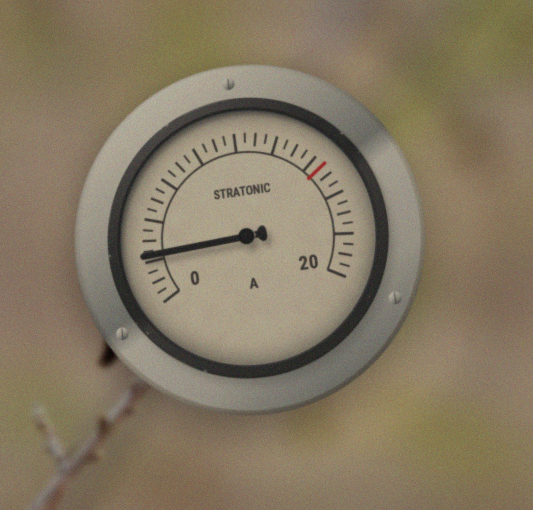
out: 2.25 A
